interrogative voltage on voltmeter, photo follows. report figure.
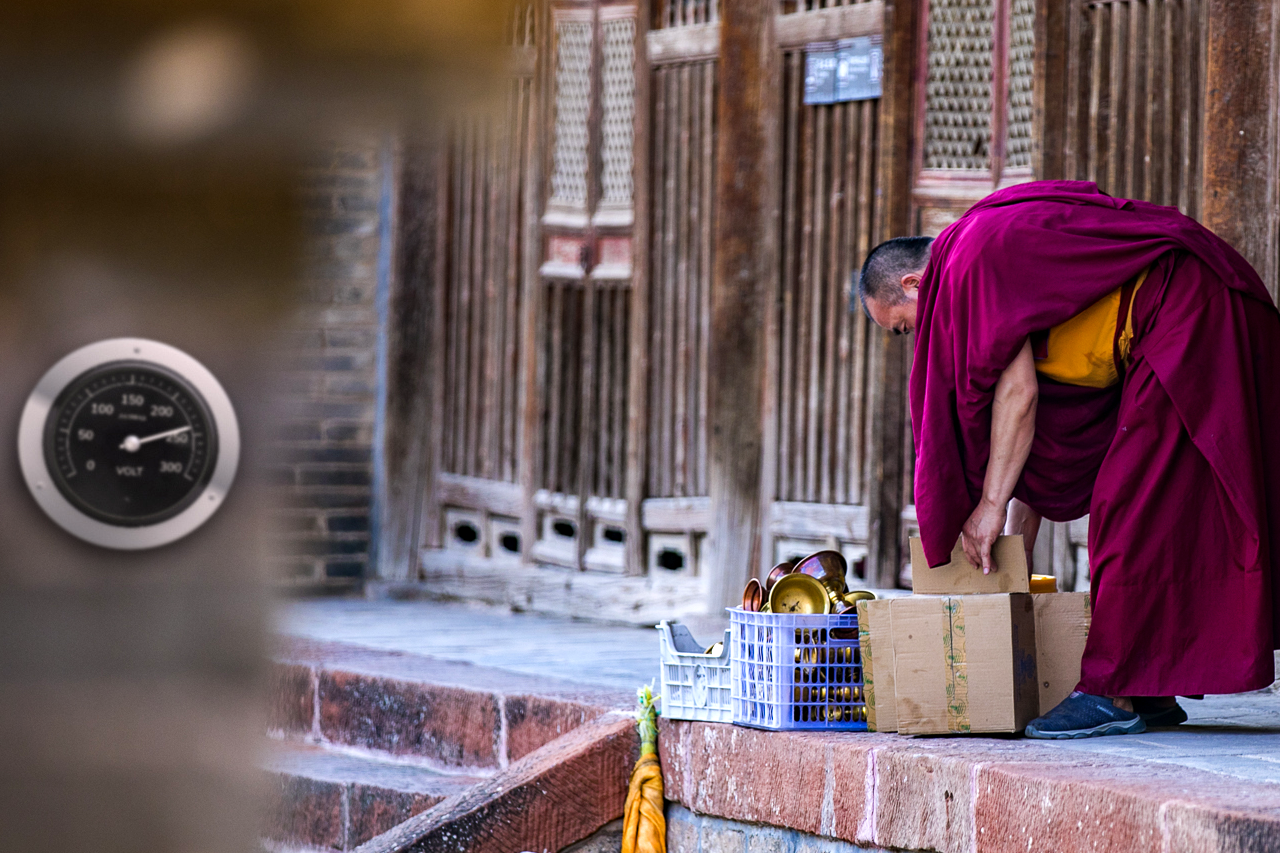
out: 240 V
